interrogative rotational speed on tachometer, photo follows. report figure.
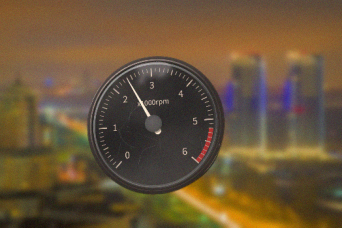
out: 2400 rpm
